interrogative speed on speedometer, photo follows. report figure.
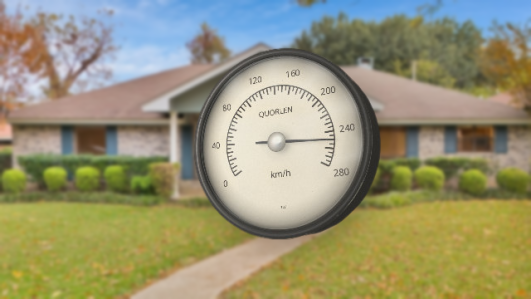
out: 250 km/h
